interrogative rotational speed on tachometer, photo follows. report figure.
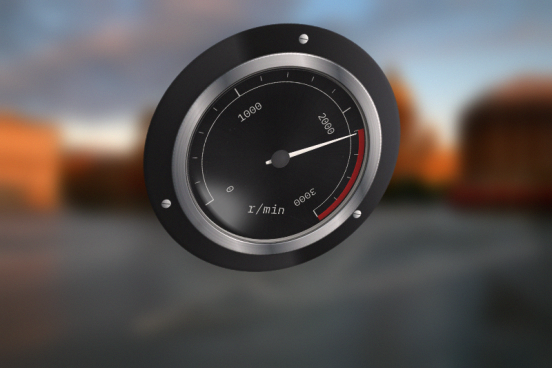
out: 2200 rpm
